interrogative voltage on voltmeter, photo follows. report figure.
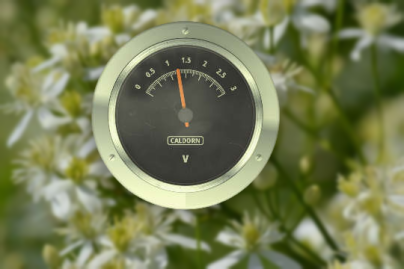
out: 1.25 V
